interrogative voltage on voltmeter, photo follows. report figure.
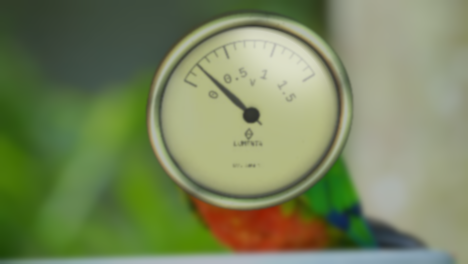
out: 0.2 V
